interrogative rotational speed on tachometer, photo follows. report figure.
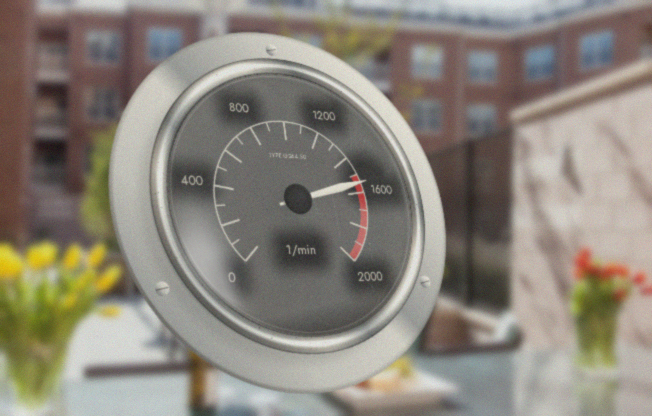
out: 1550 rpm
